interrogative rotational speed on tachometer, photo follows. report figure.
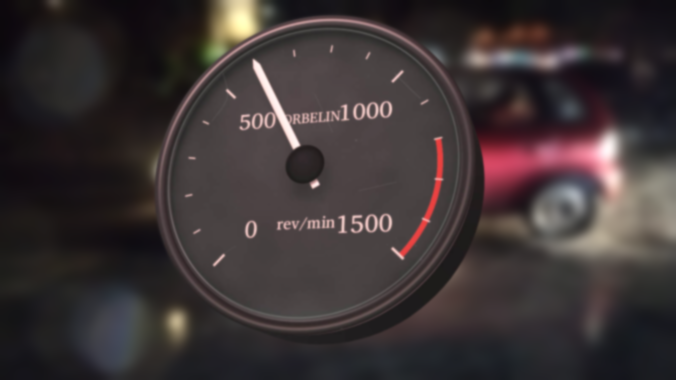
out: 600 rpm
